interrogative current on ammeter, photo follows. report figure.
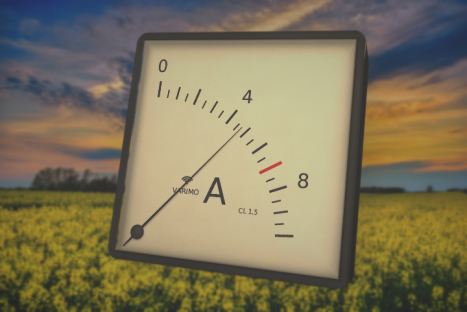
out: 4.75 A
